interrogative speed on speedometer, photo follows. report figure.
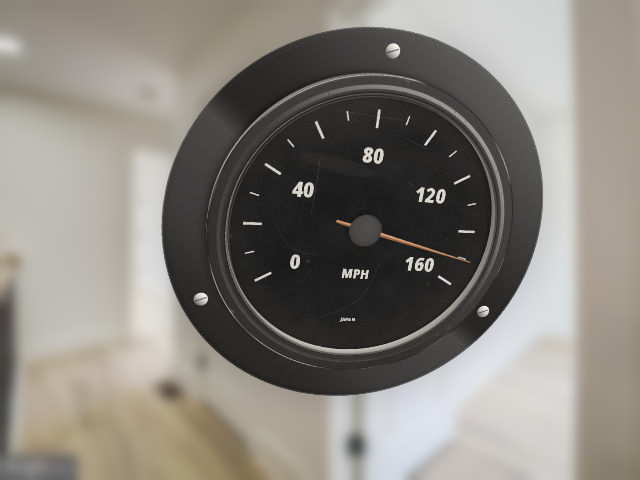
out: 150 mph
